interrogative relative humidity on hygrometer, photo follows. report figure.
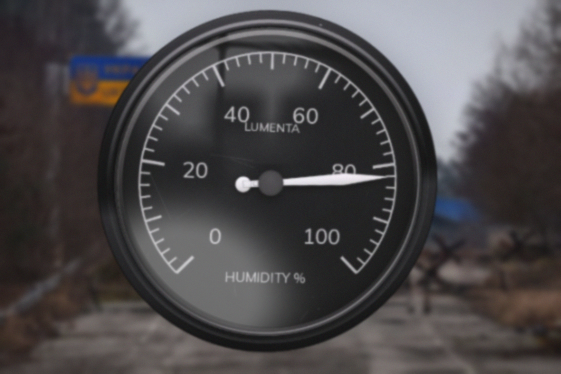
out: 82 %
